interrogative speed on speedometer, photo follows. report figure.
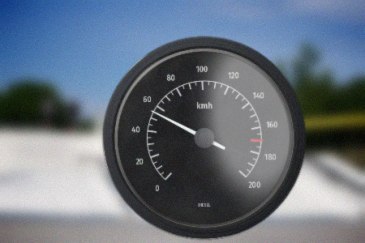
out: 55 km/h
